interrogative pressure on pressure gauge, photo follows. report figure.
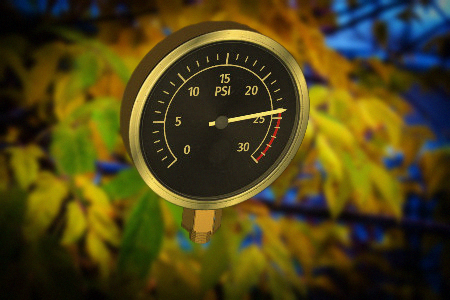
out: 24 psi
